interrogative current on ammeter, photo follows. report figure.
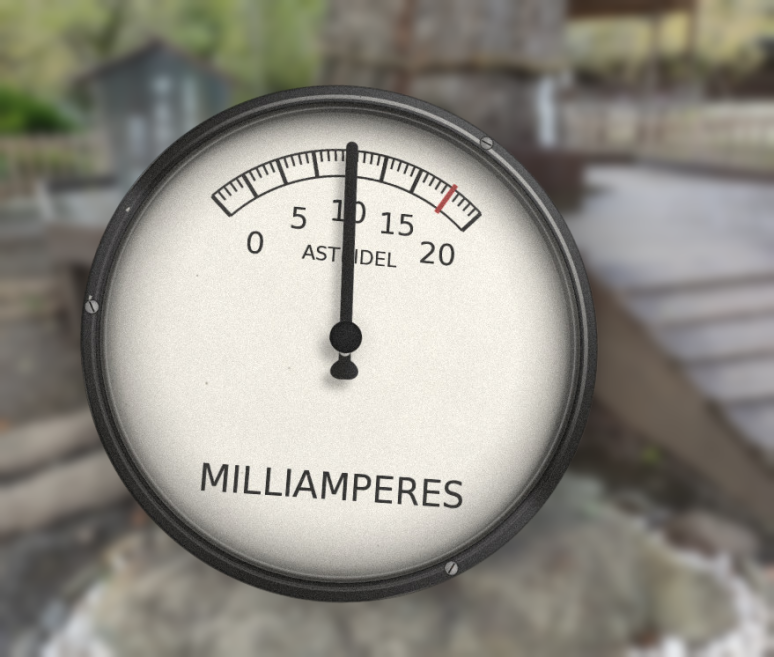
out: 10 mA
